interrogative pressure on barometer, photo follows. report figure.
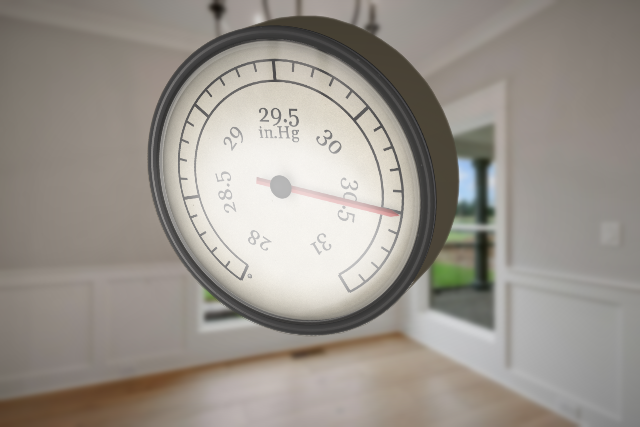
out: 30.5 inHg
